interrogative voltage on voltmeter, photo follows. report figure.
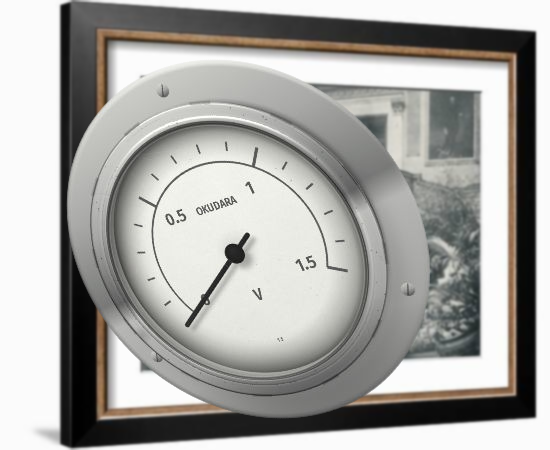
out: 0 V
